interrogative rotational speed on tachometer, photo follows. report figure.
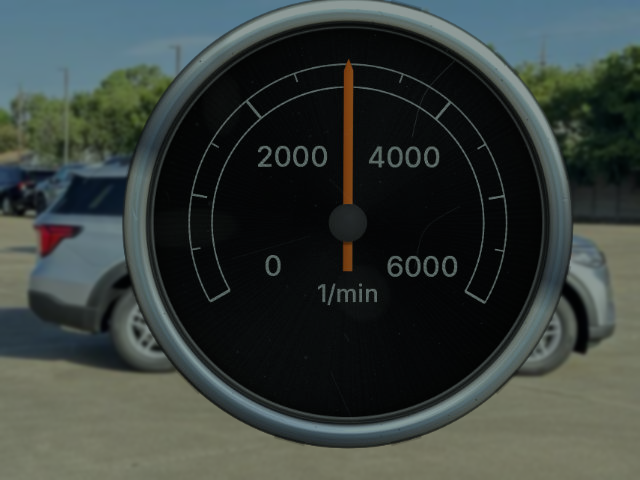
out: 3000 rpm
